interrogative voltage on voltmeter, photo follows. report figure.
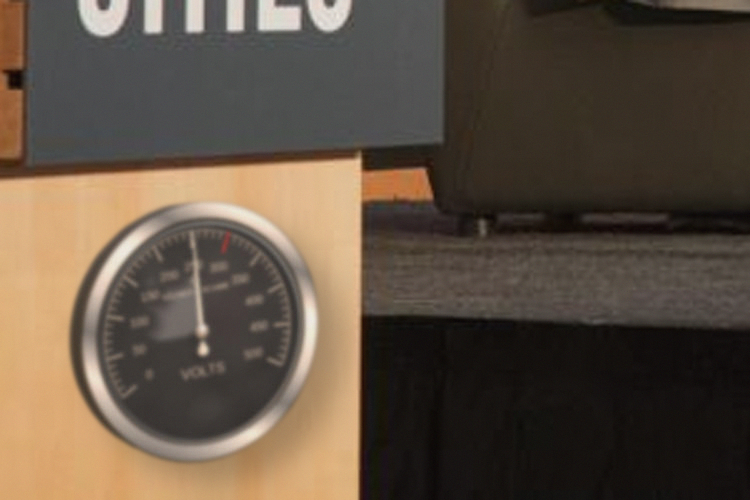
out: 250 V
